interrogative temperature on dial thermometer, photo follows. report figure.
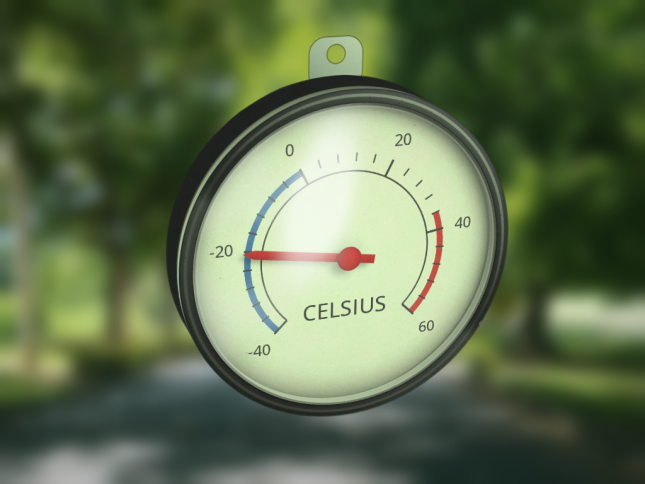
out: -20 °C
